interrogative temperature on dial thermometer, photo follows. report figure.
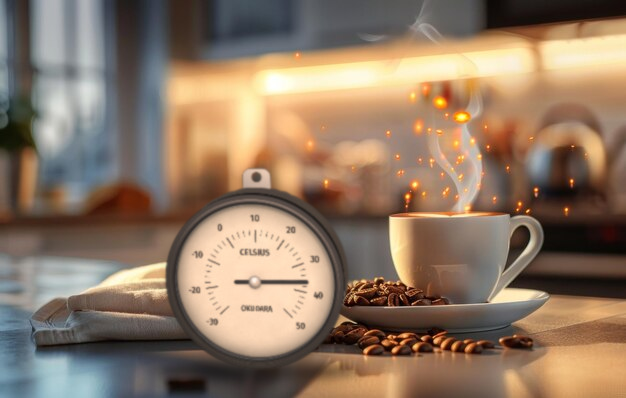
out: 36 °C
